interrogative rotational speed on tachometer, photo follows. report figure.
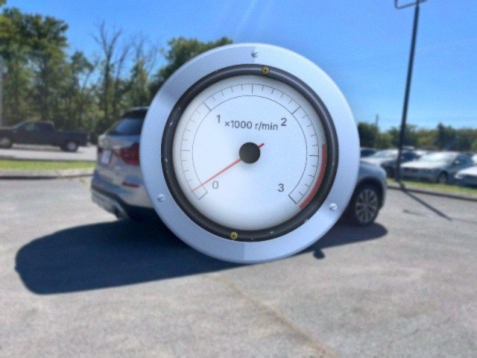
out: 100 rpm
